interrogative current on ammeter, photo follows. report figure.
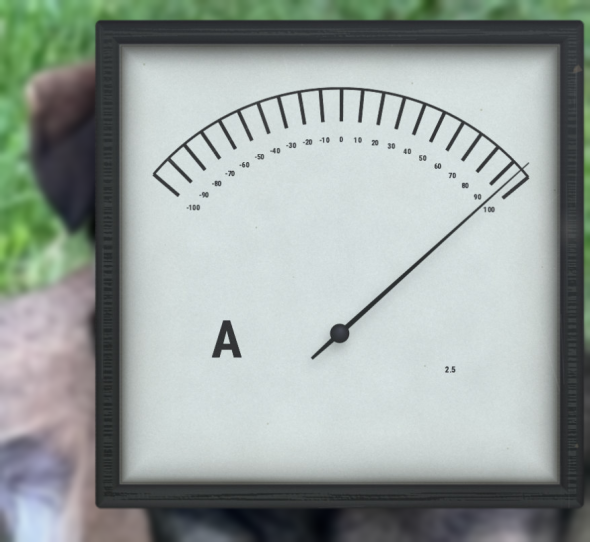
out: 95 A
